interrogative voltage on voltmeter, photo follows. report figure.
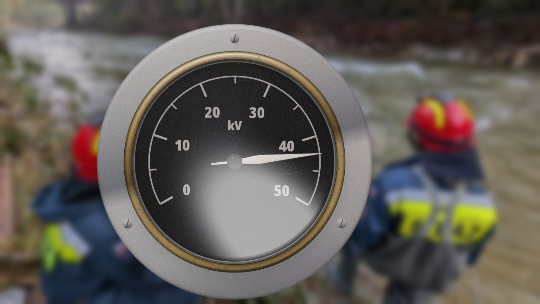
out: 42.5 kV
